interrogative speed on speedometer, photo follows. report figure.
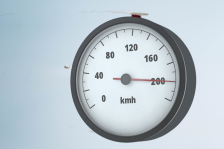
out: 200 km/h
